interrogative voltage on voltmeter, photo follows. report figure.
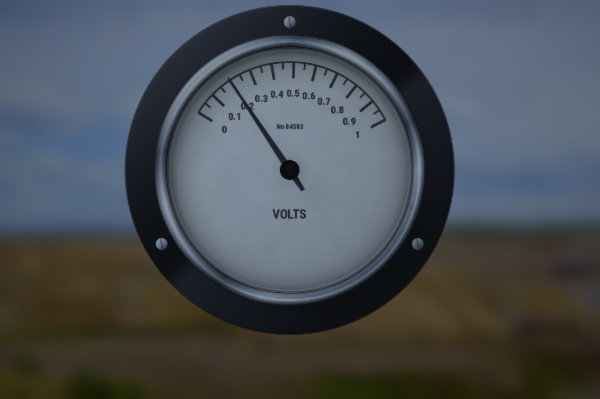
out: 0.2 V
